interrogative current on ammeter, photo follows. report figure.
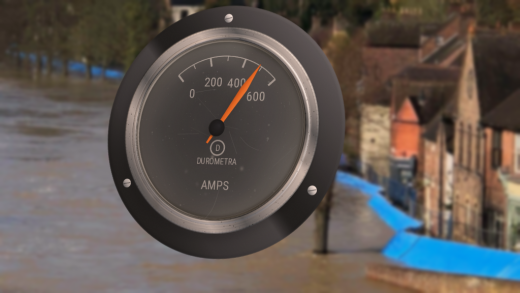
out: 500 A
